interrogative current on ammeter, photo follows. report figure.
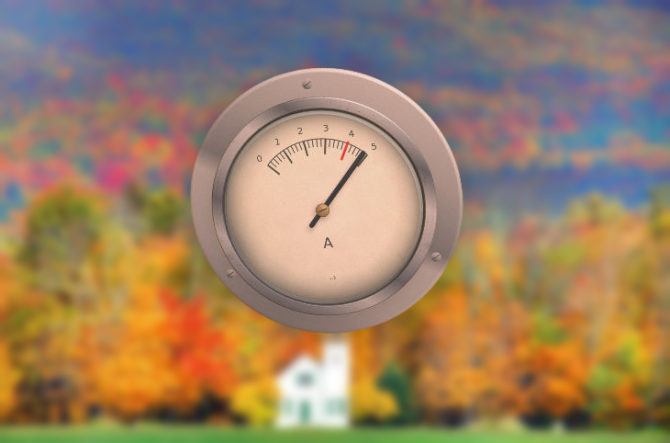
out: 4.8 A
